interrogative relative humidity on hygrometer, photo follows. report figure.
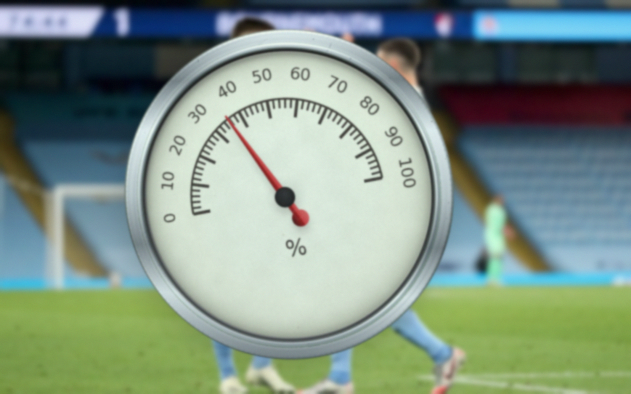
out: 36 %
